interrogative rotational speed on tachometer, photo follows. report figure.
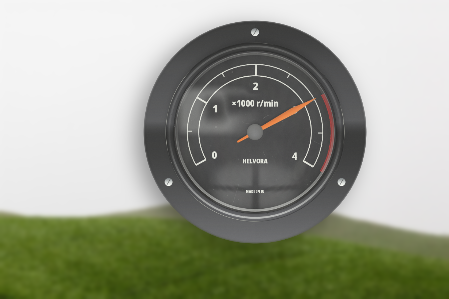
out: 3000 rpm
